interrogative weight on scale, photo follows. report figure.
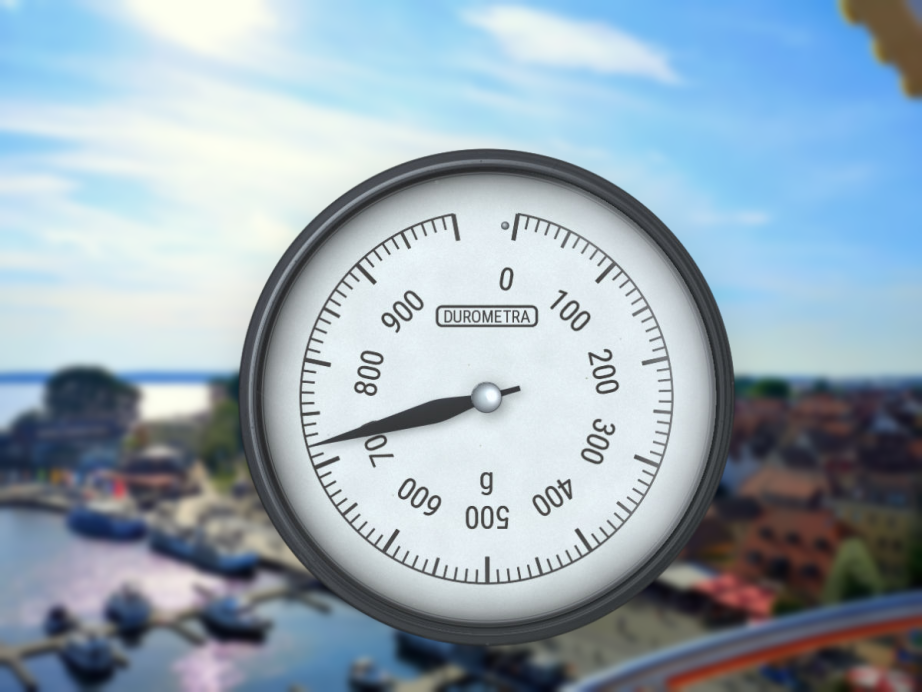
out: 720 g
